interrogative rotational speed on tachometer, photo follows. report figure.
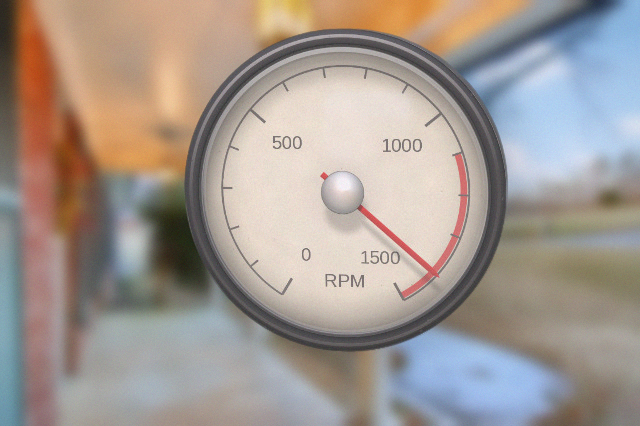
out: 1400 rpm
